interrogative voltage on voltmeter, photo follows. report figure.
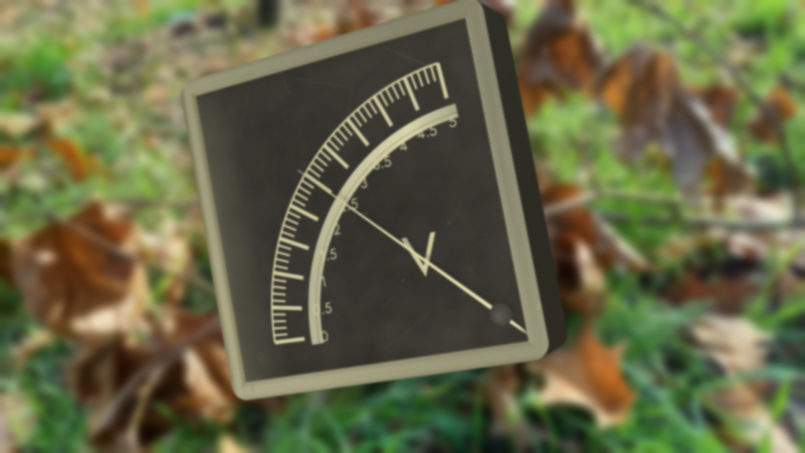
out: 2.5 V
